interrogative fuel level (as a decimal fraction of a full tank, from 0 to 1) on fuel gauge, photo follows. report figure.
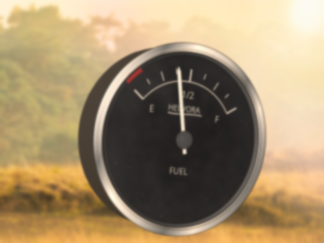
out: 0.375
